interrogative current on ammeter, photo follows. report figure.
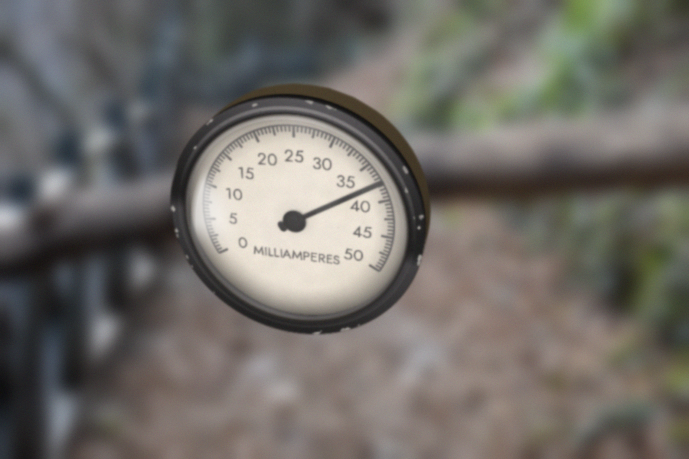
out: 37.5 mA
